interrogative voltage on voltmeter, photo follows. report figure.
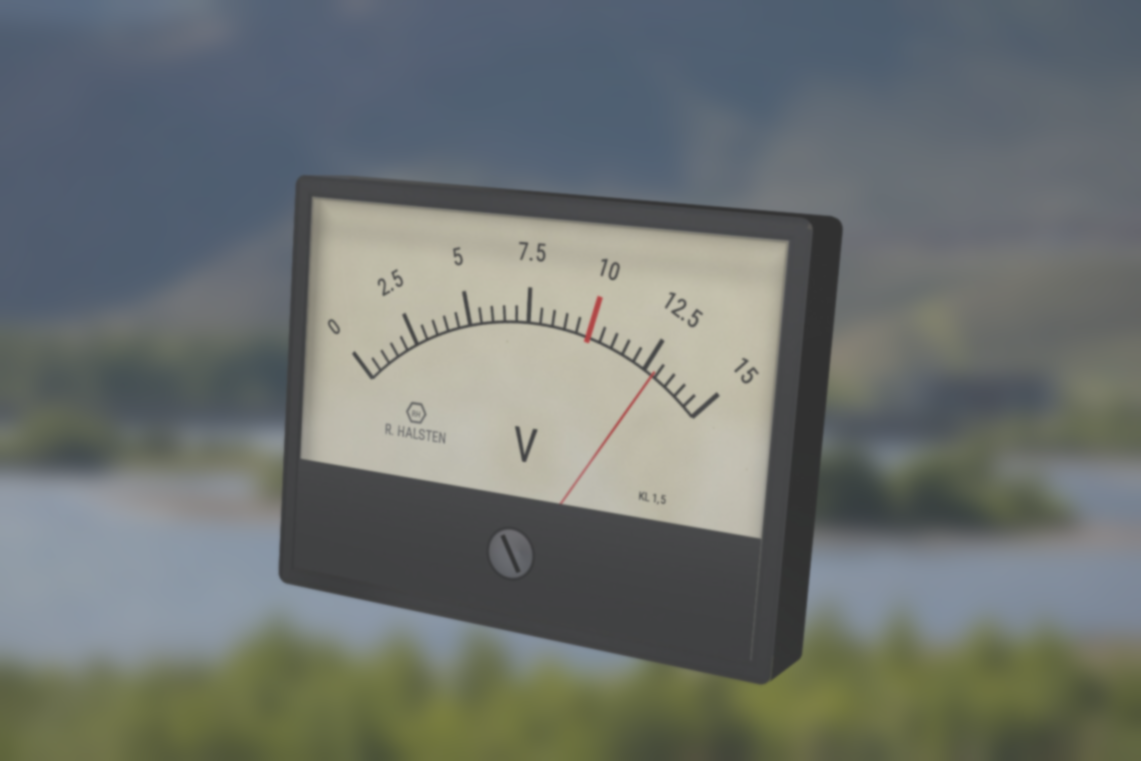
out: 13 V
